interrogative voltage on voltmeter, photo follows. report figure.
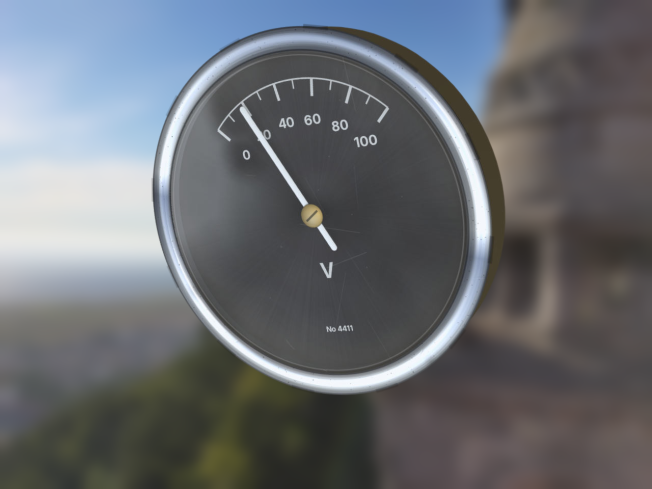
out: 20 V
